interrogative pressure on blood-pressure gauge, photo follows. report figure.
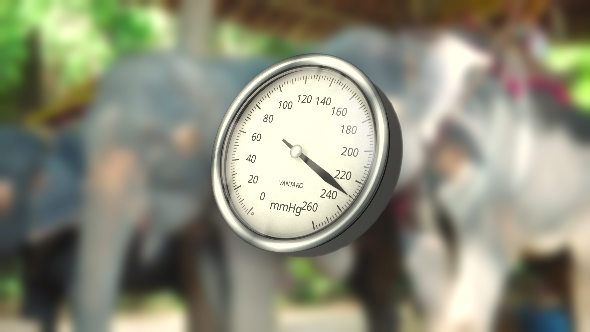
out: 230 mmHg
